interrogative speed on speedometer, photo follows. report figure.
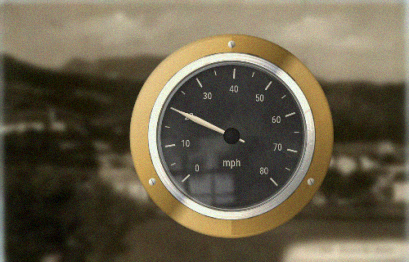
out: 20 mph
